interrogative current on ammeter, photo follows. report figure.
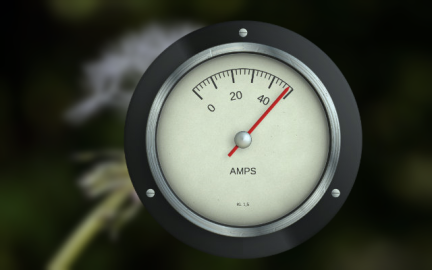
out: 48 A
